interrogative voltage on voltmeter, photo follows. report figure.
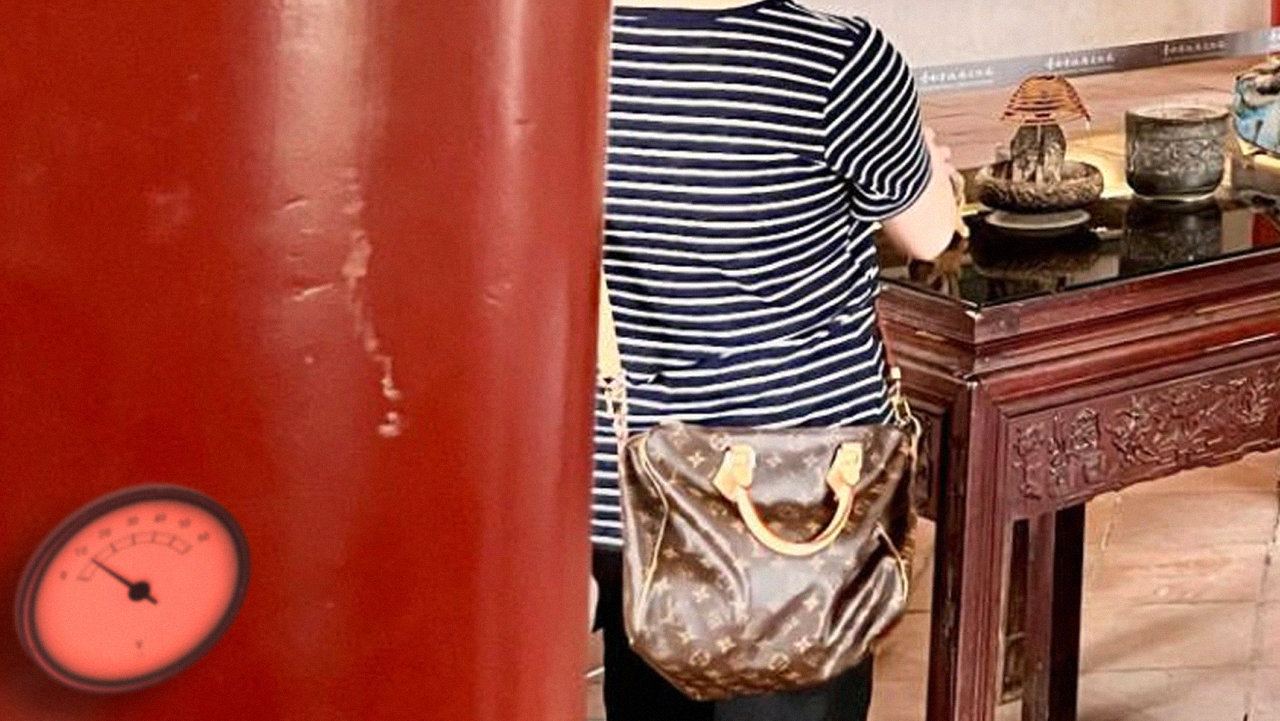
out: 10 V
